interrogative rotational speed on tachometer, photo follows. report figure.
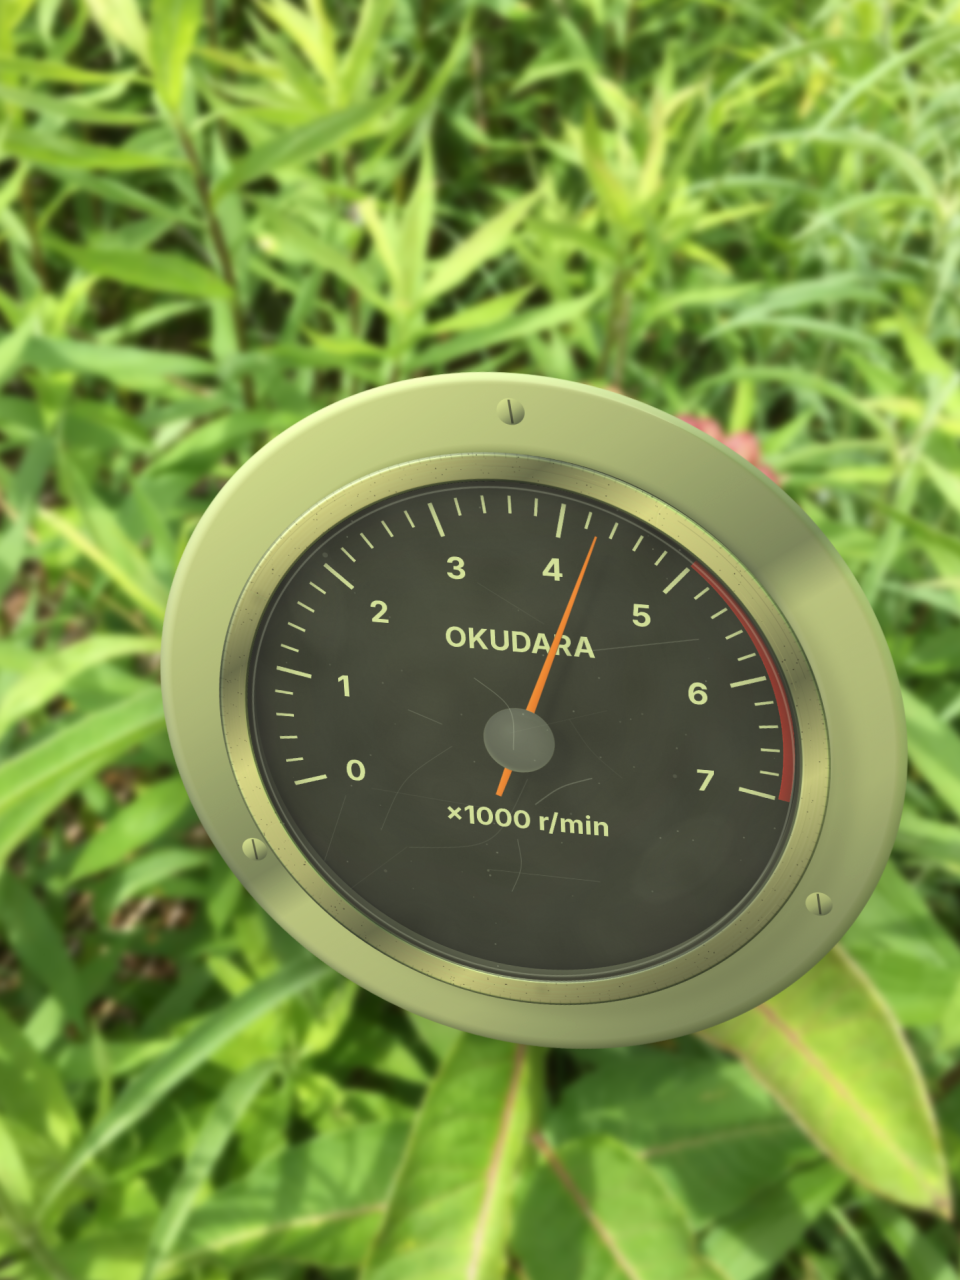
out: 4300 rpm
